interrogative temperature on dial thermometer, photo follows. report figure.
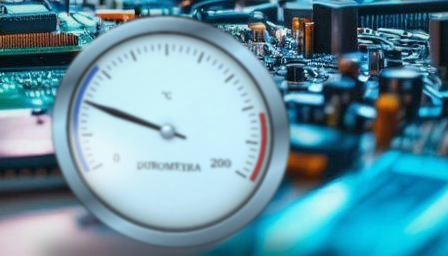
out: 40 °C
